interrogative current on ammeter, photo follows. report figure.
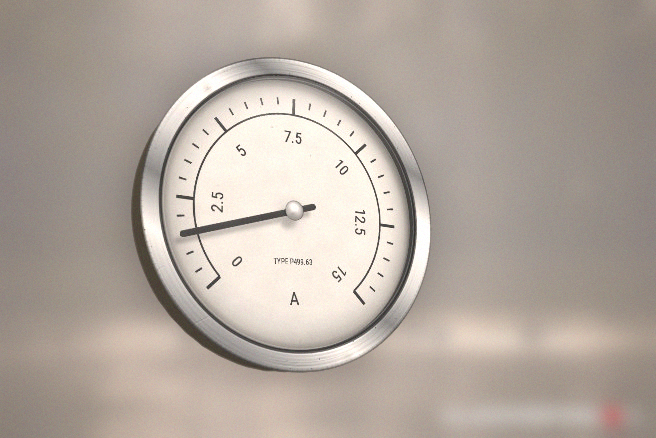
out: 1.5 A
